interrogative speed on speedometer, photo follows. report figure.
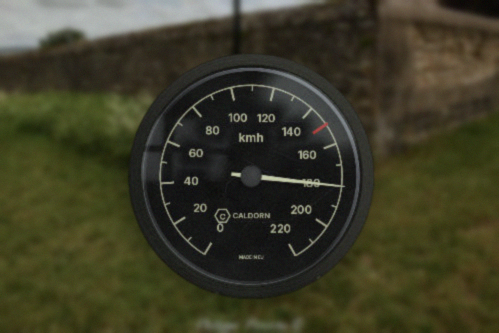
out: 180 km/h
